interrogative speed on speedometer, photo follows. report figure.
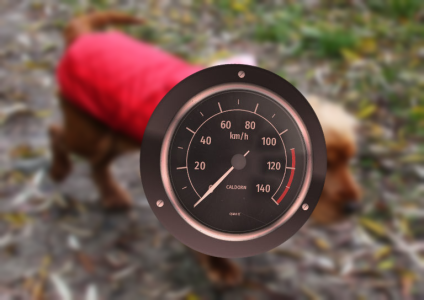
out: 0 km/h
